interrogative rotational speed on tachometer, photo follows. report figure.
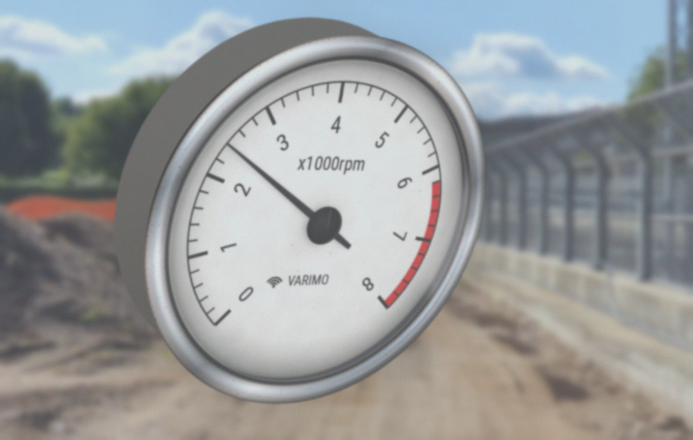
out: 2400 rpm
